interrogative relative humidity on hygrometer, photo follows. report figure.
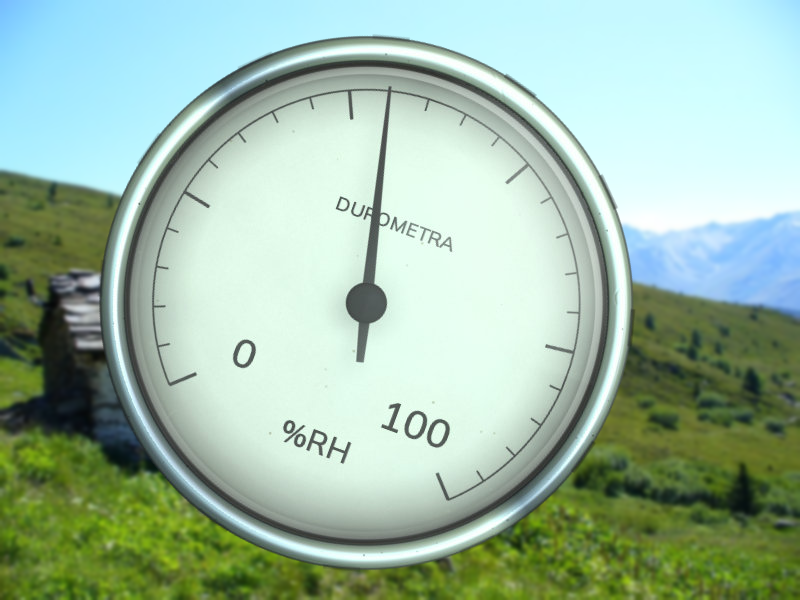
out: 44 %
